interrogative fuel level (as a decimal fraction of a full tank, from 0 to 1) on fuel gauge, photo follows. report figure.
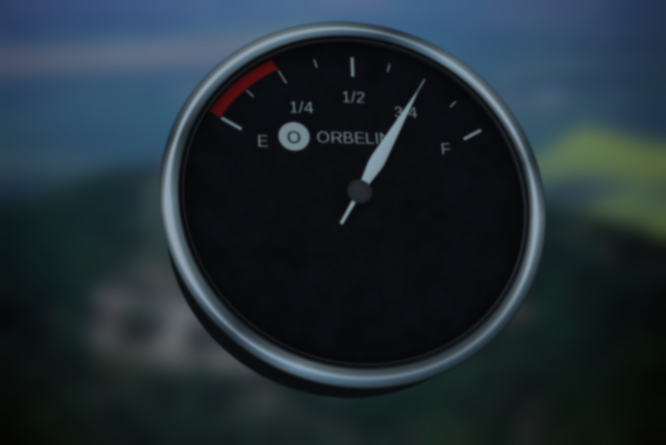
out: 0.75
